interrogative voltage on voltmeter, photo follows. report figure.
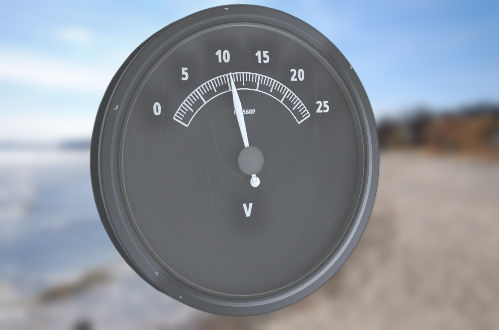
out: 10 V
